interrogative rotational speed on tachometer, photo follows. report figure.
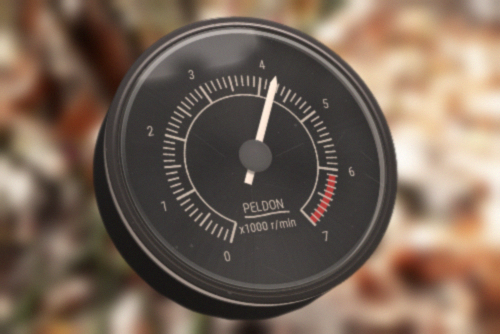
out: 4200 rpm
